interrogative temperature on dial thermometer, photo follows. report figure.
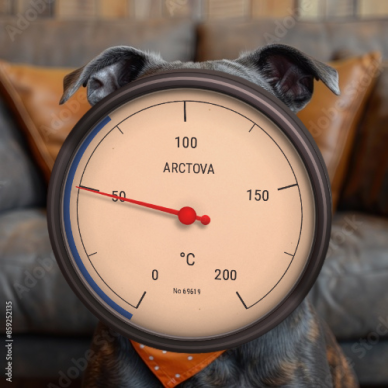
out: 50 °C
